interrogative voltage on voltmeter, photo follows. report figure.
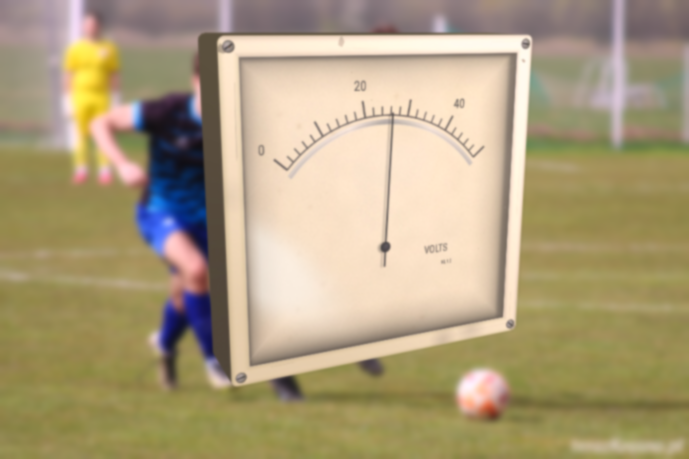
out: 26 V
